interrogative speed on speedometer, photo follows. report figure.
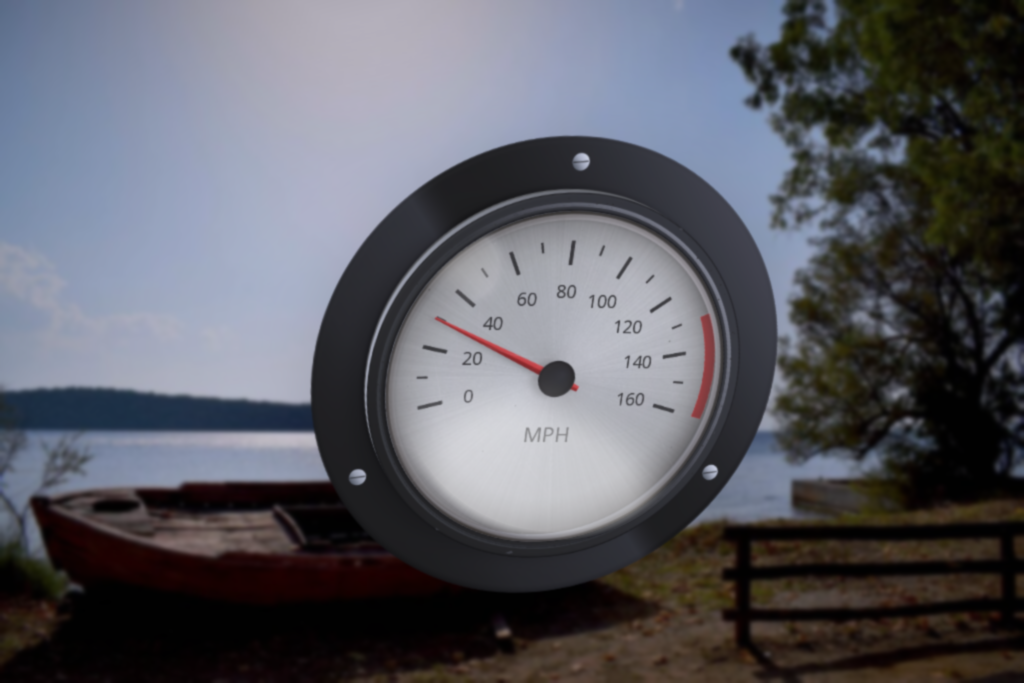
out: 30 mph
